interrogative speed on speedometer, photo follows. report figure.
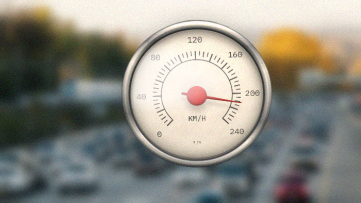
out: 210 km/h
